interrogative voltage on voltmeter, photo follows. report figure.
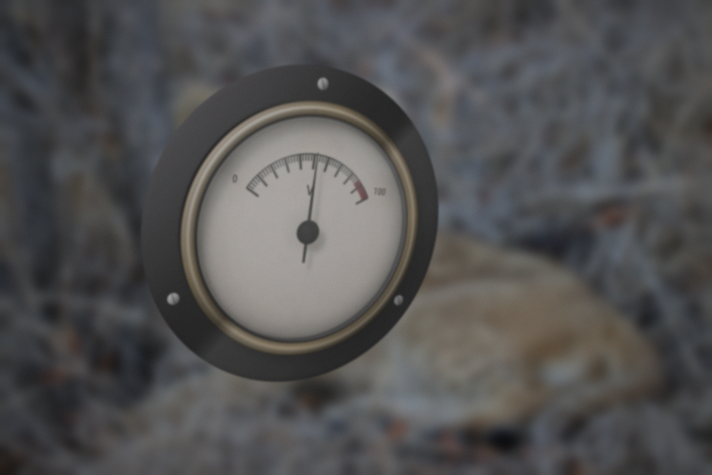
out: 50 V
